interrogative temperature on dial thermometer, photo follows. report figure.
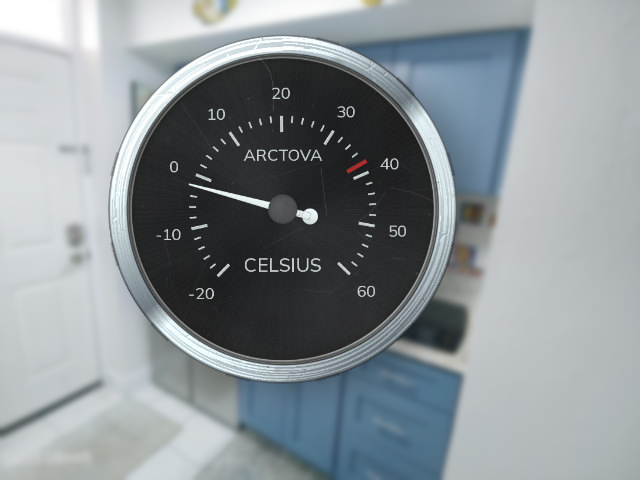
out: -2 °C
